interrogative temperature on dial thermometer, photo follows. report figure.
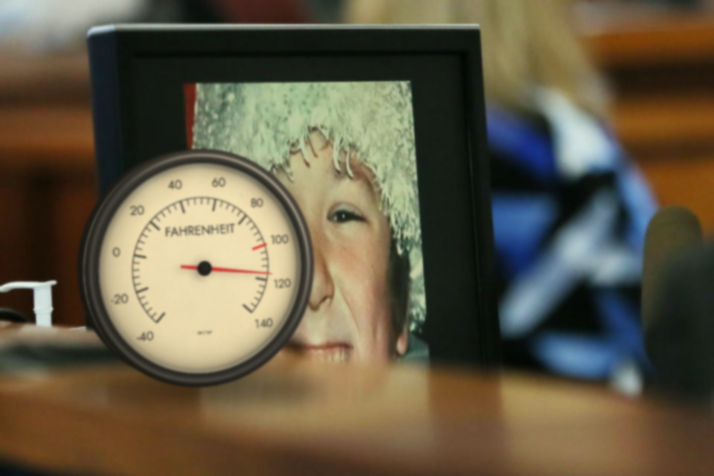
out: 116 °F
